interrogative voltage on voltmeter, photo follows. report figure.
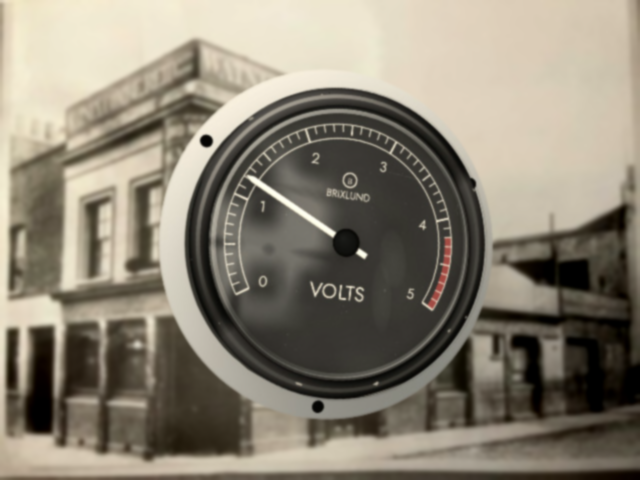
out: 1.2 V
